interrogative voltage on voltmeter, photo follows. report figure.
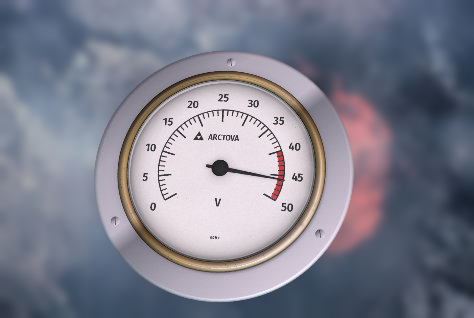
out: 46 V
